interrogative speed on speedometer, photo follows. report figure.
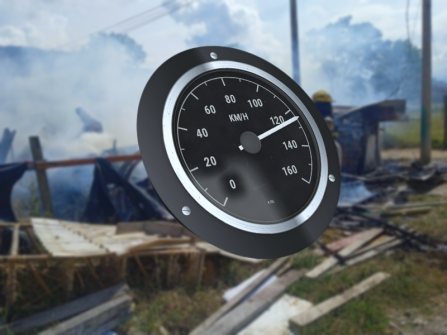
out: 125 km/h
